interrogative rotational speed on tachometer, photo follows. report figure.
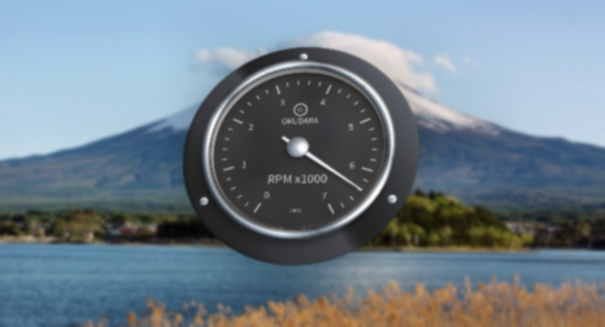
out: 6400 rpm
